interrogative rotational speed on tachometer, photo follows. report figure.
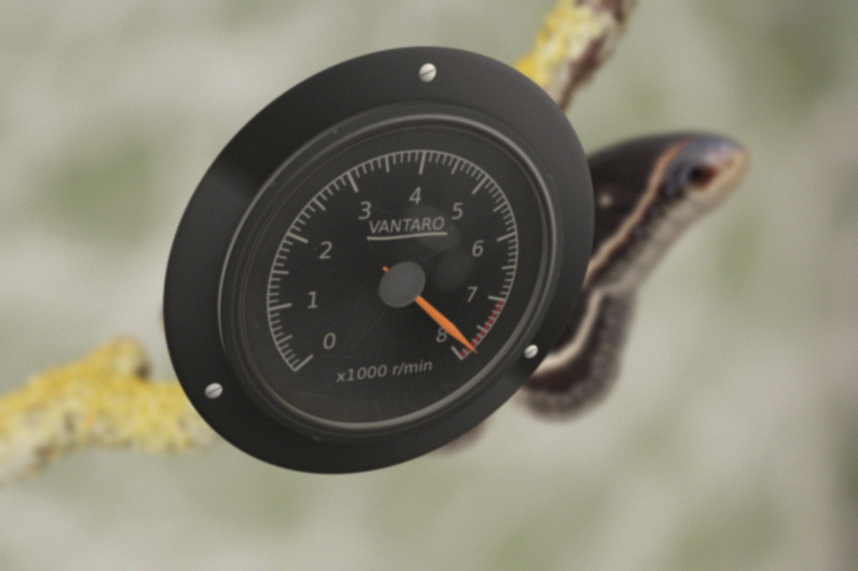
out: 7800 rpm
